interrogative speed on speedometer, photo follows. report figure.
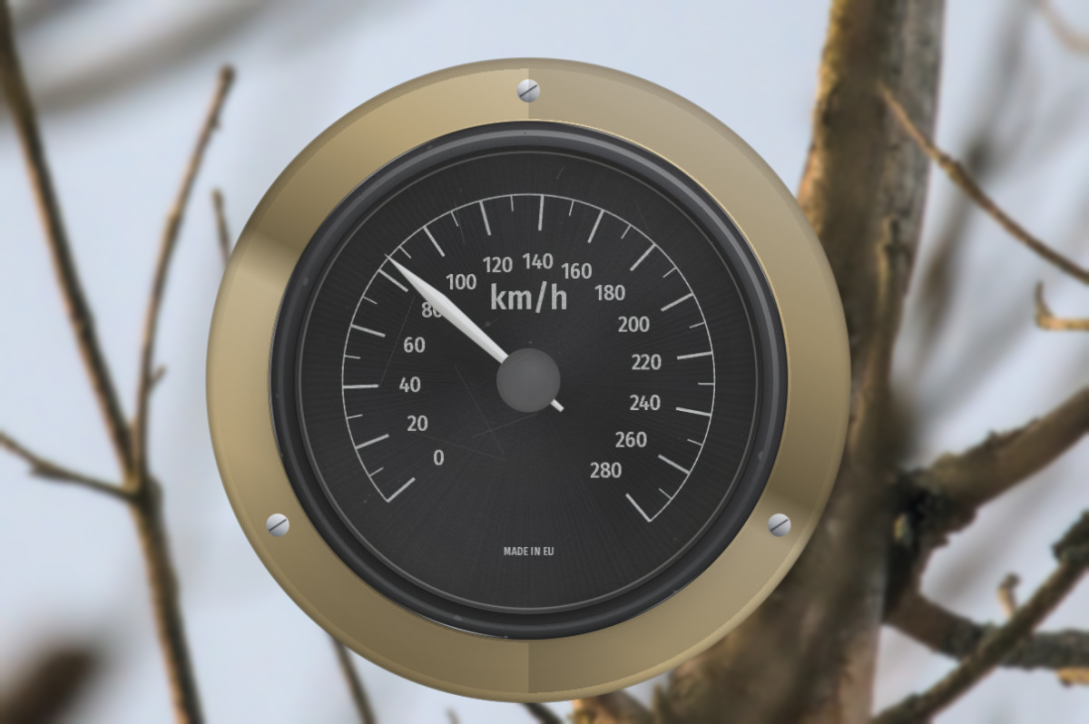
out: 85 km/h
